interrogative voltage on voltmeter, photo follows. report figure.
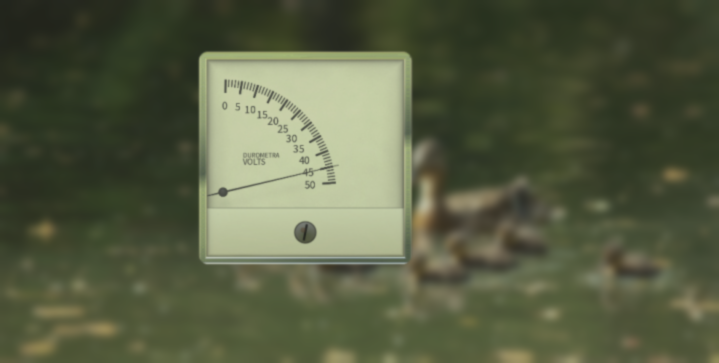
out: 45 V
